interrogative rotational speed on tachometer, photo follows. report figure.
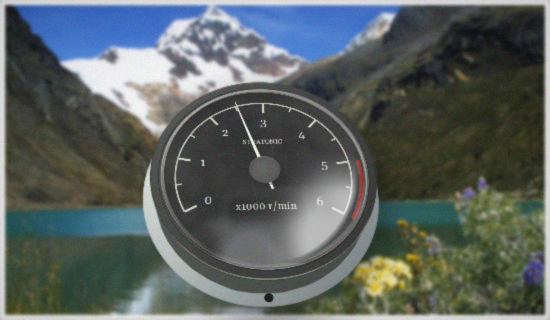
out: 2500 rpm
